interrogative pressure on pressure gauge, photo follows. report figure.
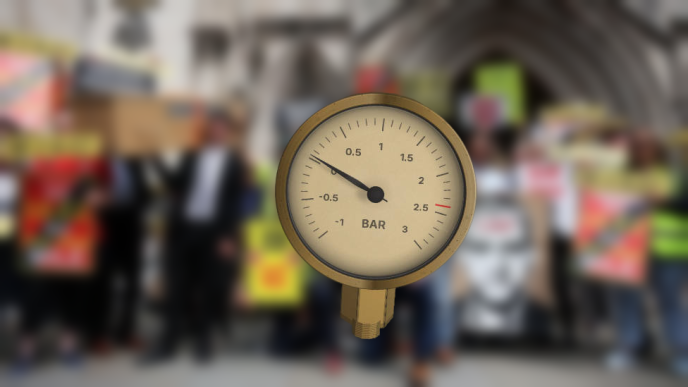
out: 0.05 bar
